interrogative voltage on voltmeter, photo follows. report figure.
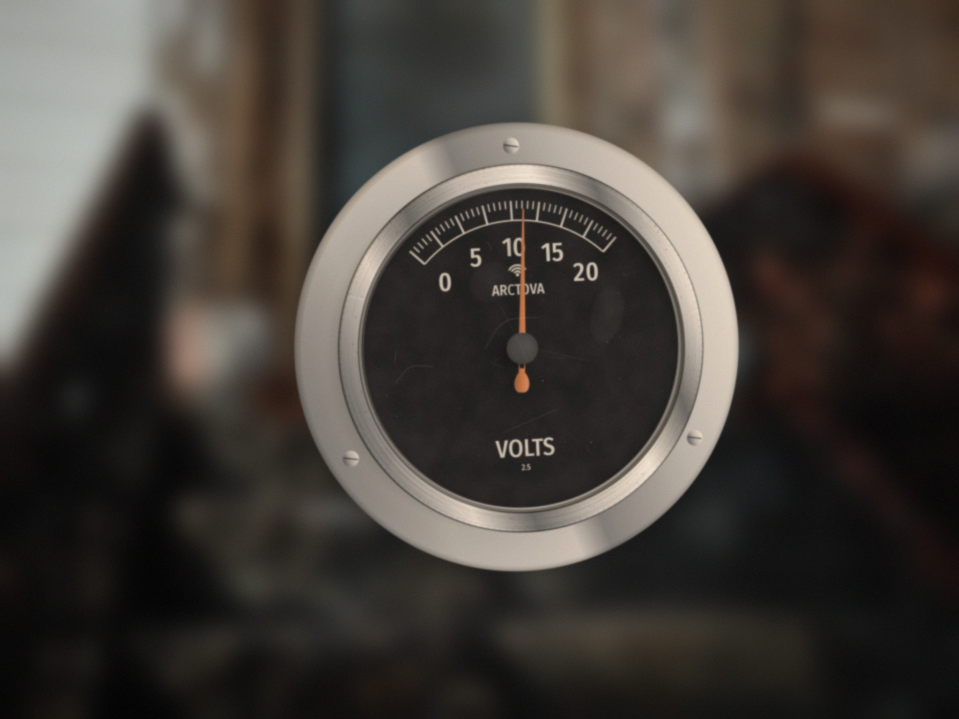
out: 11 V
